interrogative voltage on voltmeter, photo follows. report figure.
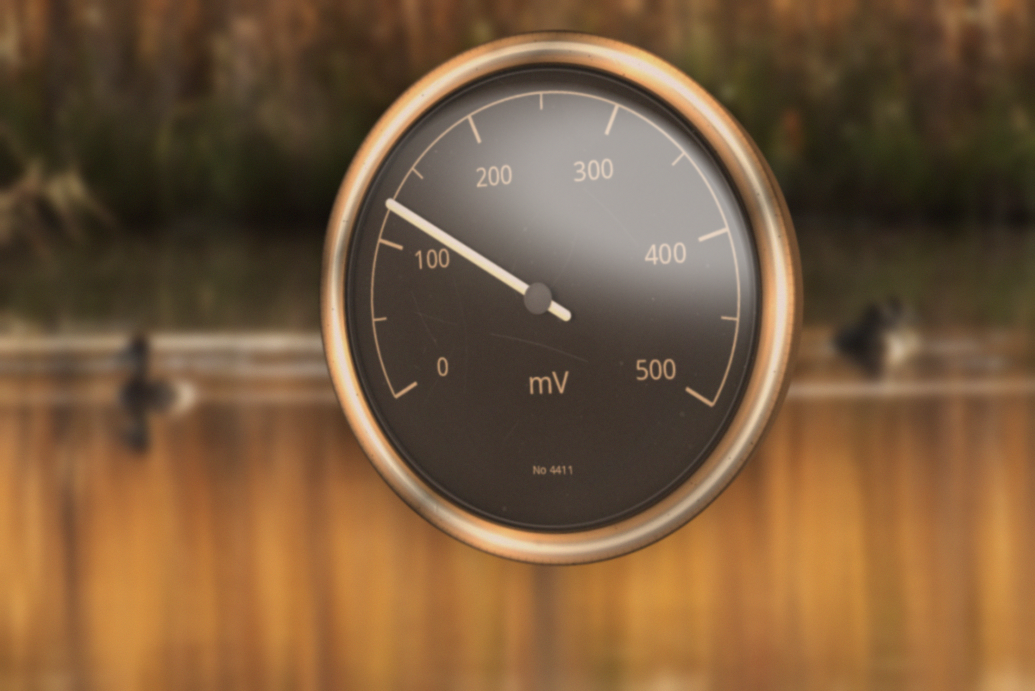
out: 125 mV
